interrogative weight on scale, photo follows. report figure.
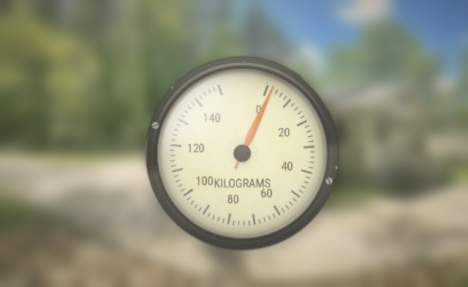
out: 2 kg
